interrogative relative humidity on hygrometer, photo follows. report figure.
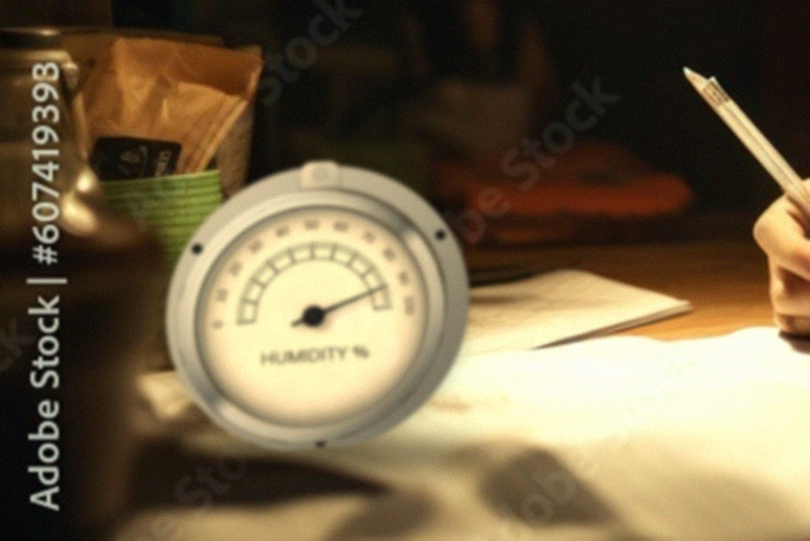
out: 90 %
